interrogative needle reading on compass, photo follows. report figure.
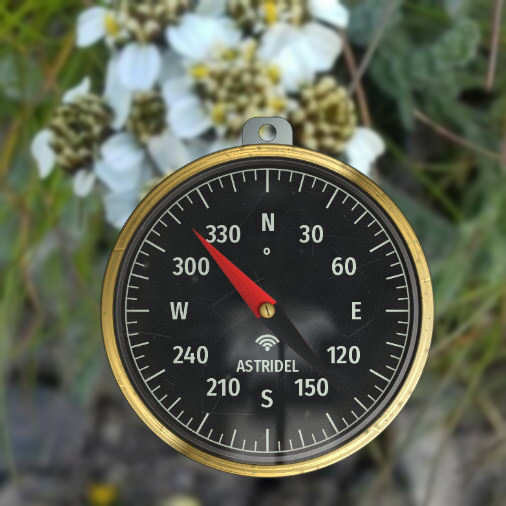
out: 317.5 °
